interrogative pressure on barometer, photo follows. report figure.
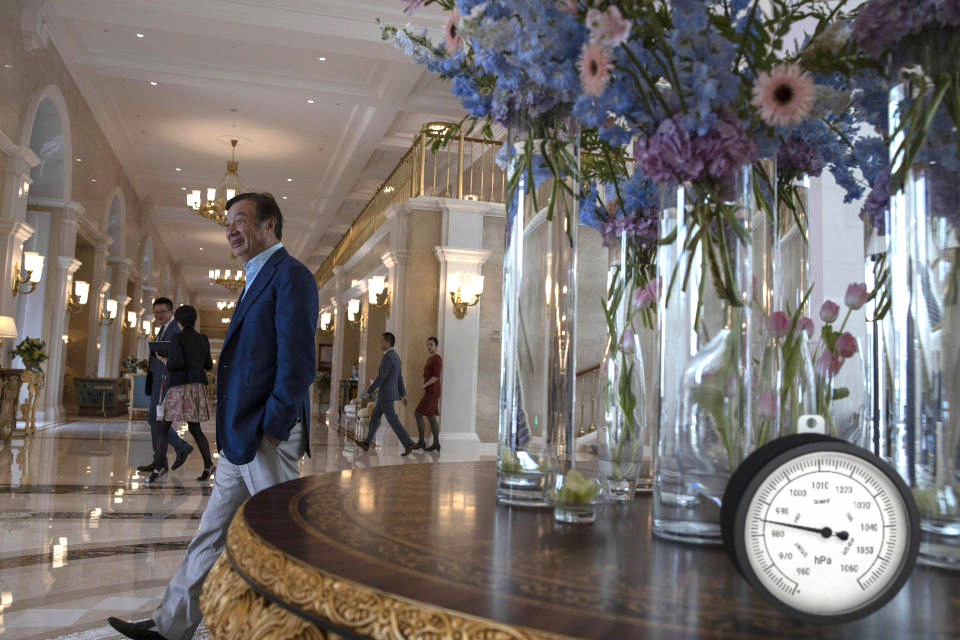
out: 985 hPa
